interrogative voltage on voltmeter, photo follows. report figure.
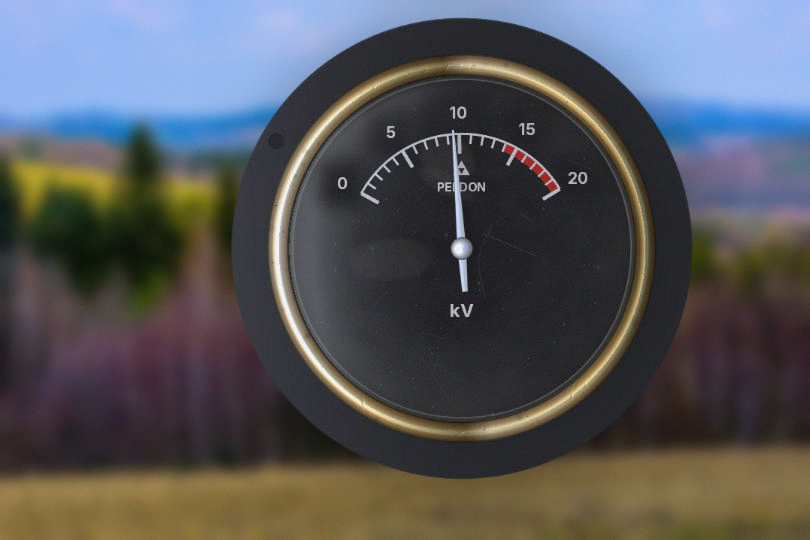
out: 9.5 kV
